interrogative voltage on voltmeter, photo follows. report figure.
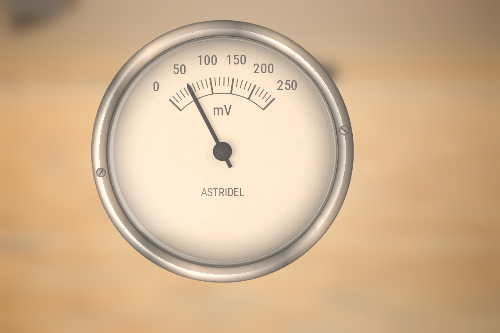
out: 50 mV
